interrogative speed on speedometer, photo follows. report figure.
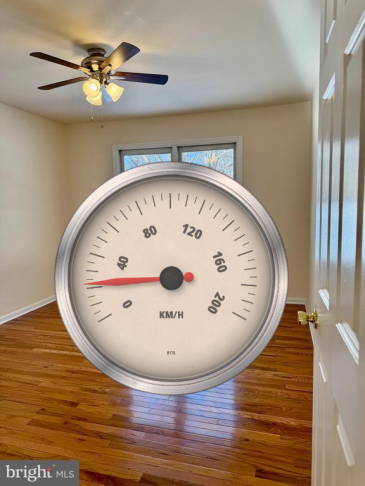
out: 22.5 km/h
